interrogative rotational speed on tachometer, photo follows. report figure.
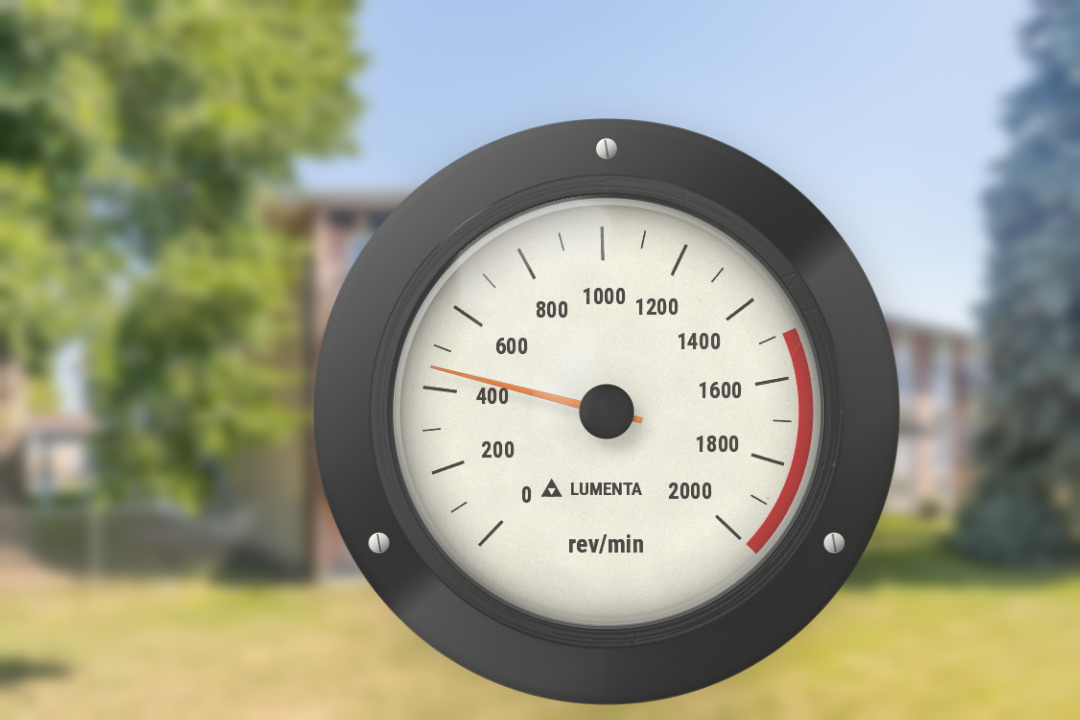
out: 450 rpm
